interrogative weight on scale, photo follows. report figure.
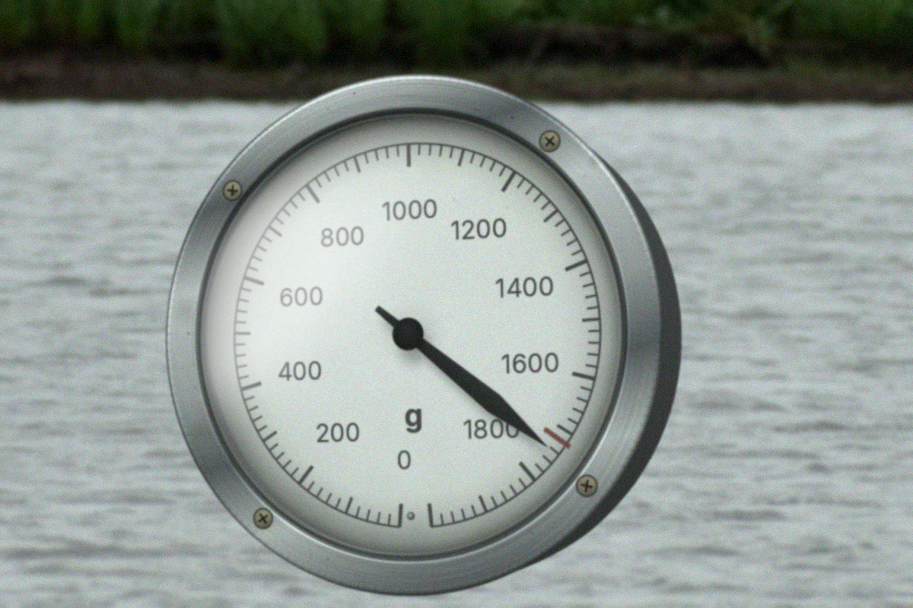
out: 1740 g
